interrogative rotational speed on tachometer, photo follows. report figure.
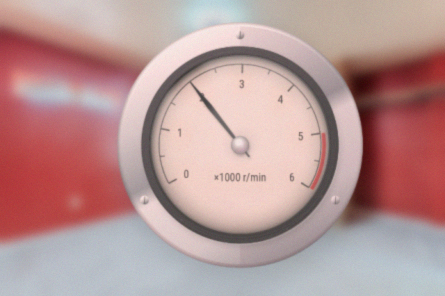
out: 2000 rpm
